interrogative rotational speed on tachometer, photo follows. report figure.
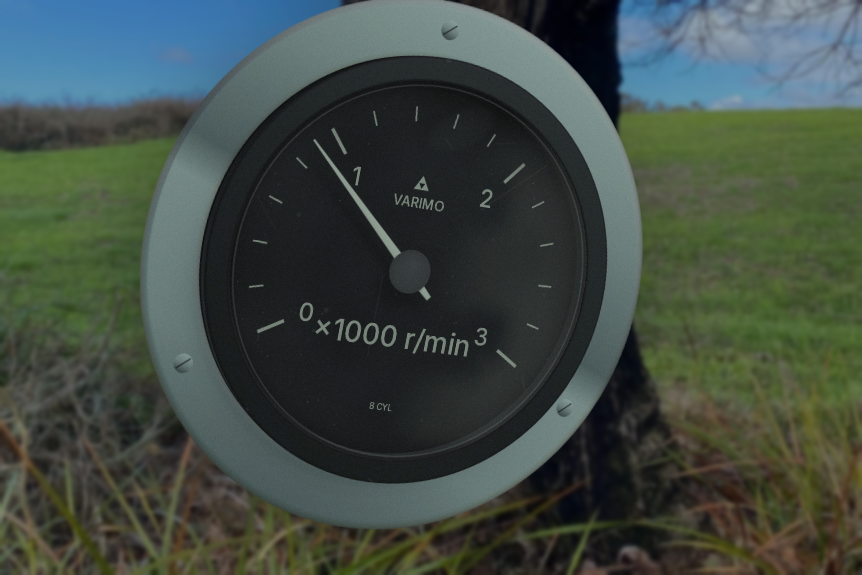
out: 900 rpm
